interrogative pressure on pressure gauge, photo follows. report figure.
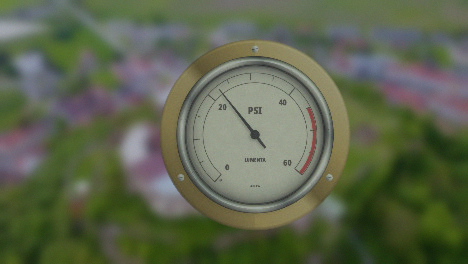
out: 22.5 psi
